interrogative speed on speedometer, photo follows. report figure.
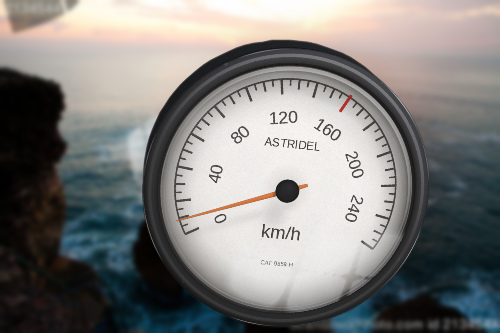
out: 10 km/h
